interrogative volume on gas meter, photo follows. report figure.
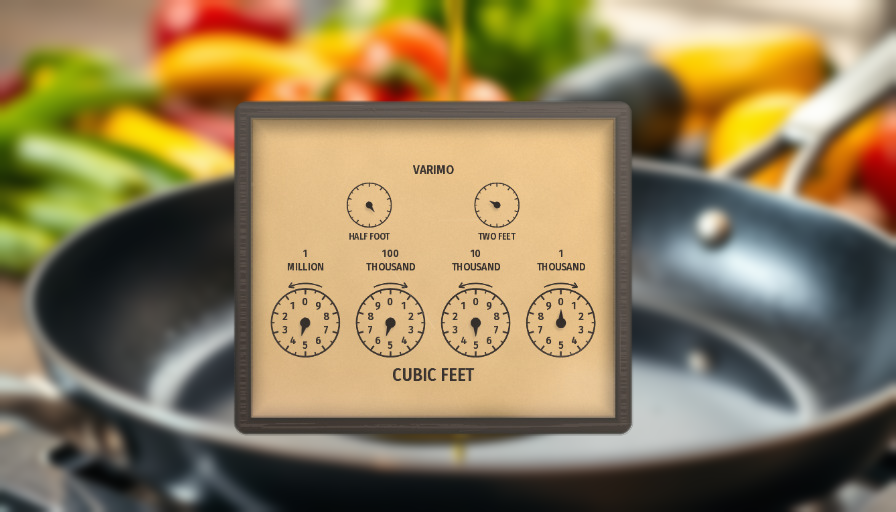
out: 455000 ft³
